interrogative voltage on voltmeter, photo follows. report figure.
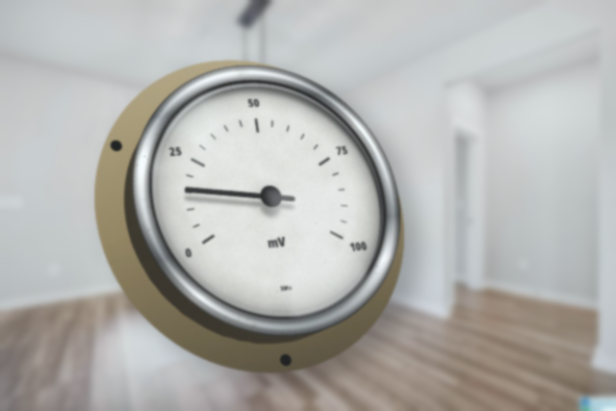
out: 15 mV
